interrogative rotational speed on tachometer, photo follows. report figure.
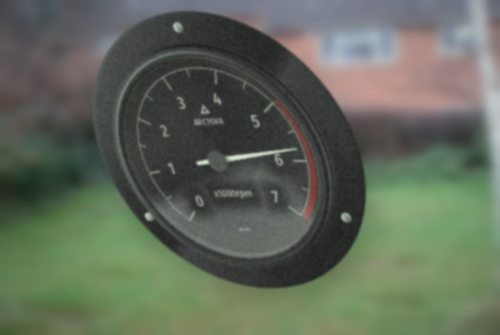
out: 5750 rpm
